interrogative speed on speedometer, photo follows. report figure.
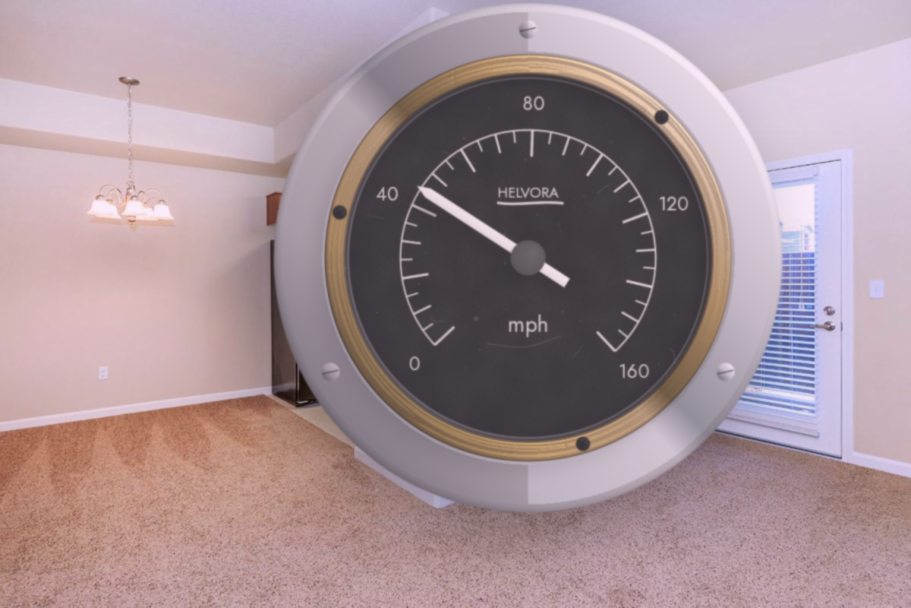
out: 45 mph
